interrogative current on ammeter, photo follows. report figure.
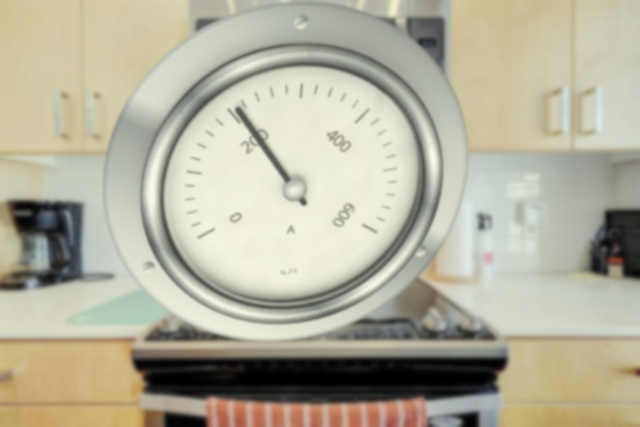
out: 210 A
